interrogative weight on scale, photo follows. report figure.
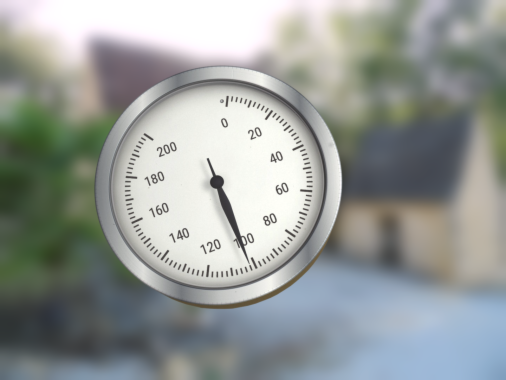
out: 102 lb
